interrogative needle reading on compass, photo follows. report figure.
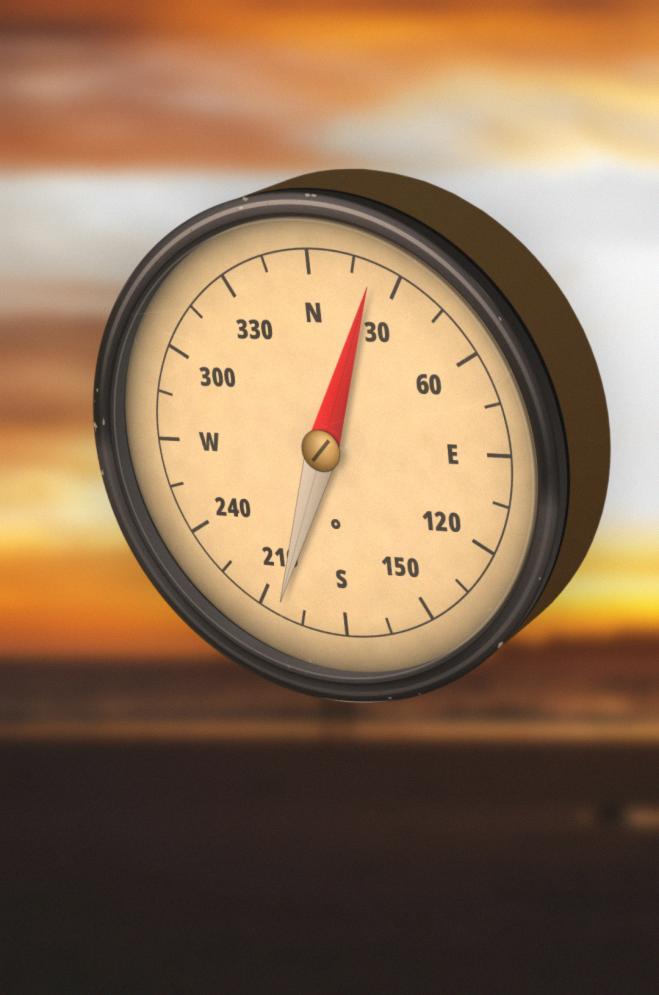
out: 22.5 °
